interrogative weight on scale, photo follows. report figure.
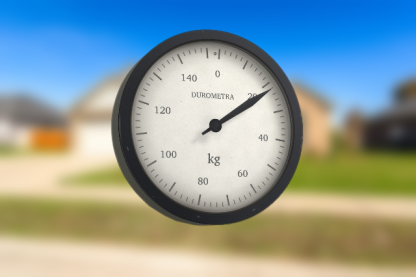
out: 22 kg
